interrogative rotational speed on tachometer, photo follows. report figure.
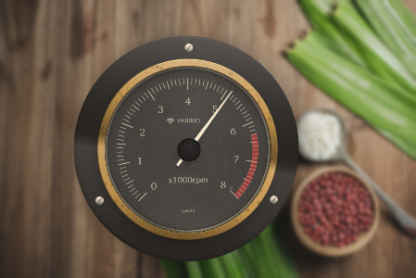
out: 5100 rpm
